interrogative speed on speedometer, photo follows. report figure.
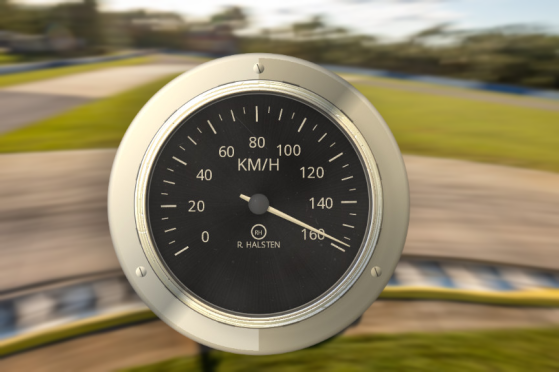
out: 157.5 km/h
